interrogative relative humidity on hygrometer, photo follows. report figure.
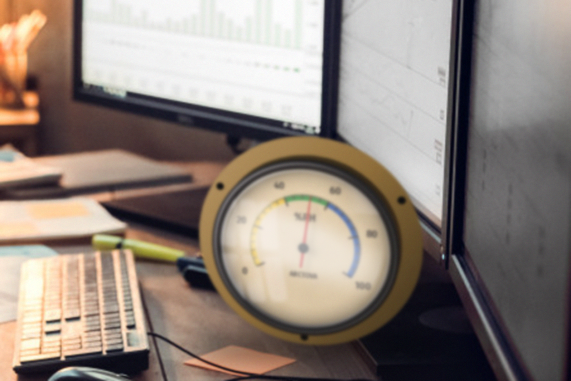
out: 52 %
